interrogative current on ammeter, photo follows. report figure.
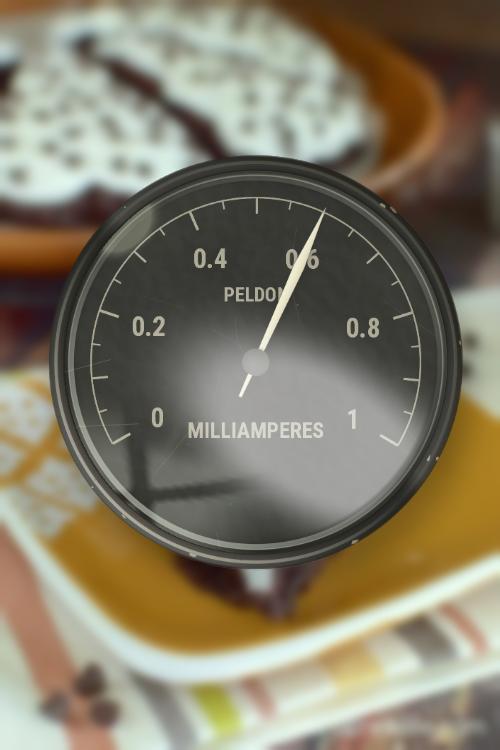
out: 0.6 mA
